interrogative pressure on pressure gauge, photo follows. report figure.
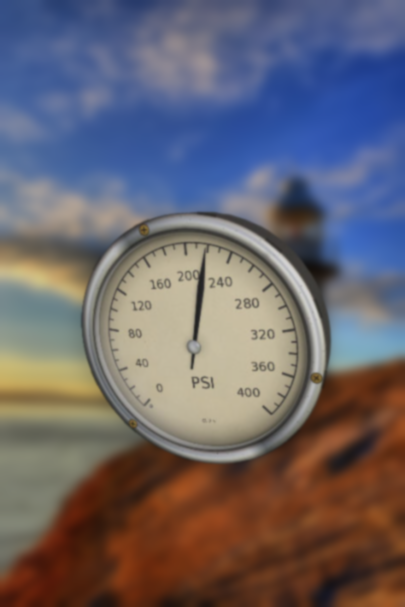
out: 220 psi
